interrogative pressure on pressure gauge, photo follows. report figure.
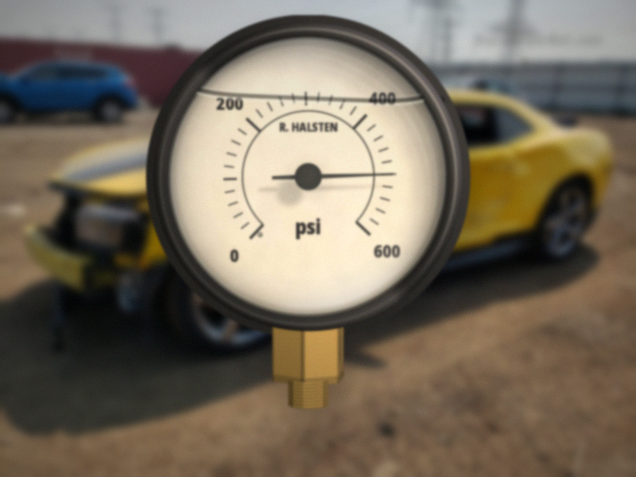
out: 500 psi
